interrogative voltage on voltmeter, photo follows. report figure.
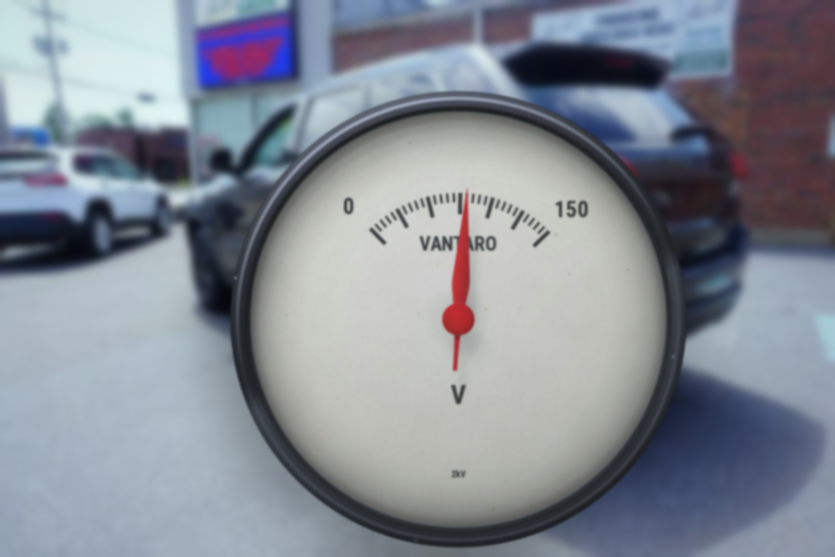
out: 80 V
